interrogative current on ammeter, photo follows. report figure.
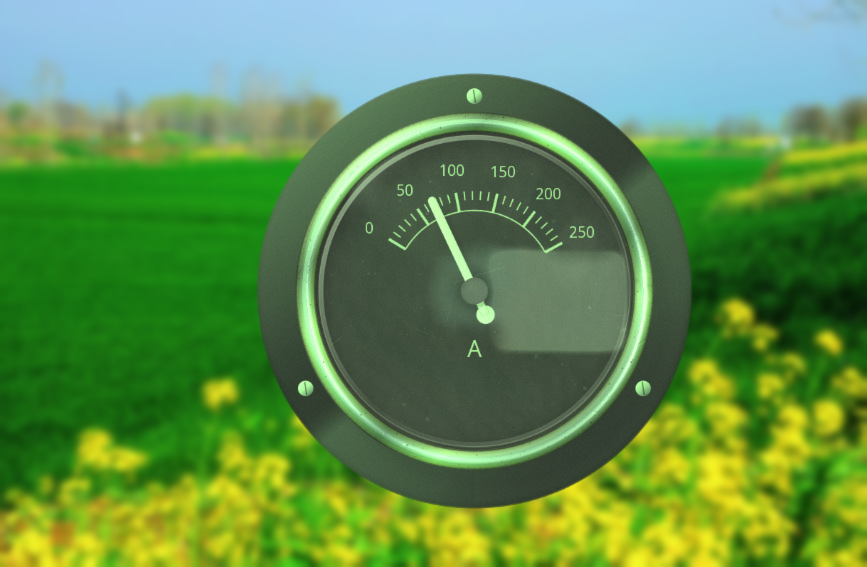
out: 70 A
